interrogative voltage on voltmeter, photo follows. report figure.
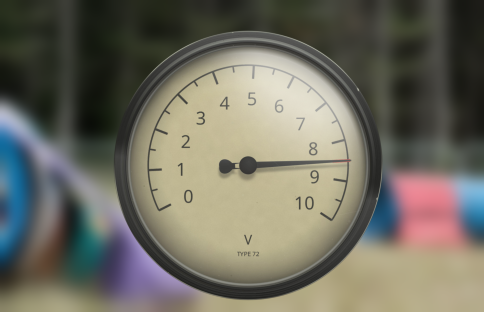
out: 8.5 V
